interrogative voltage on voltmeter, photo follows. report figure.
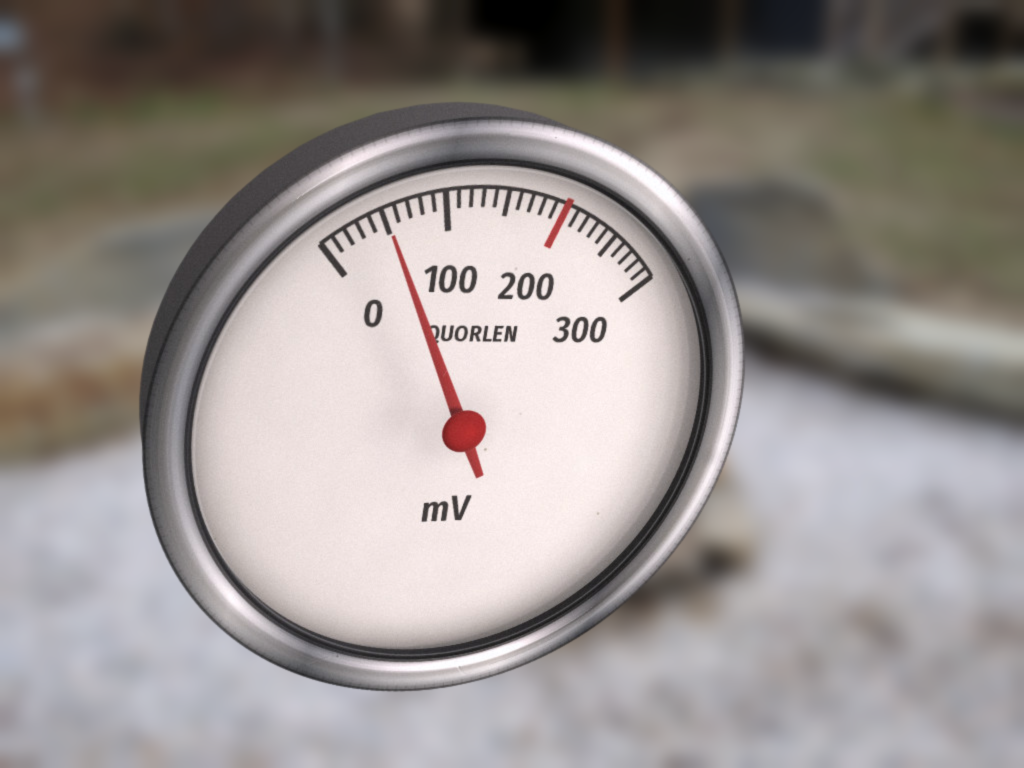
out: 50 mV
